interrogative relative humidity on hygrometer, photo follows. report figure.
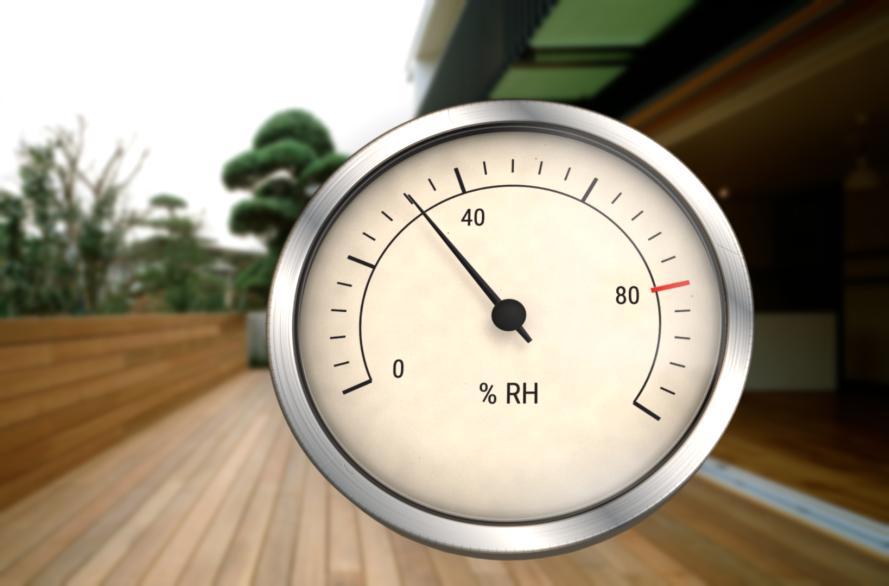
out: 32 %
